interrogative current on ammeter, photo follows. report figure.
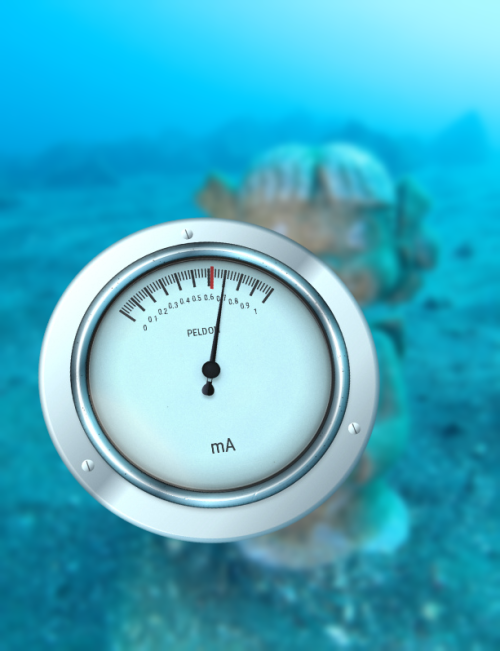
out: 0.7 mA
